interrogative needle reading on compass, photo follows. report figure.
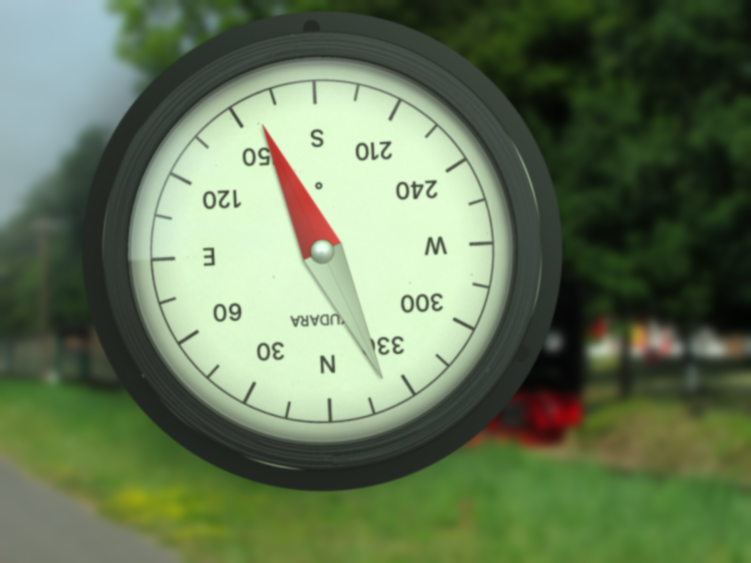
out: 157.5 °
